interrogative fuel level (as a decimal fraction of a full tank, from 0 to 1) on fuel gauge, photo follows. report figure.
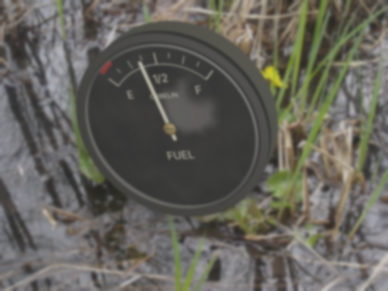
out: 0.375
